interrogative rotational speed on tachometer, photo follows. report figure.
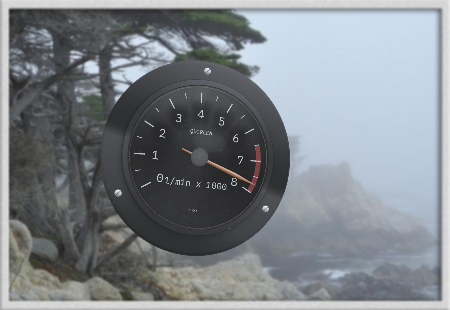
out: 7750 rpm
